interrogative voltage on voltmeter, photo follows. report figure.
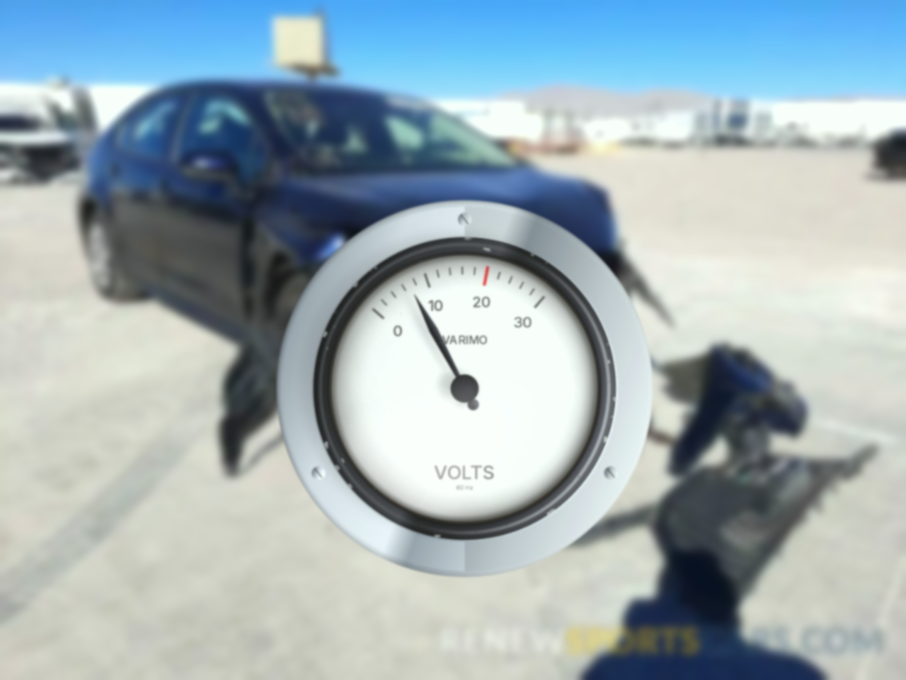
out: 7 V
